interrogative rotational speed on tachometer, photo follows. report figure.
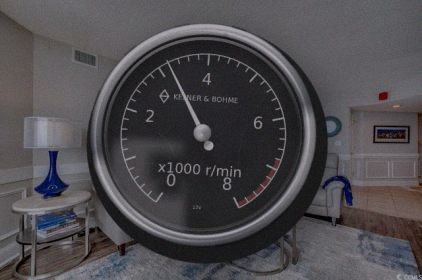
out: 3200 rpm
